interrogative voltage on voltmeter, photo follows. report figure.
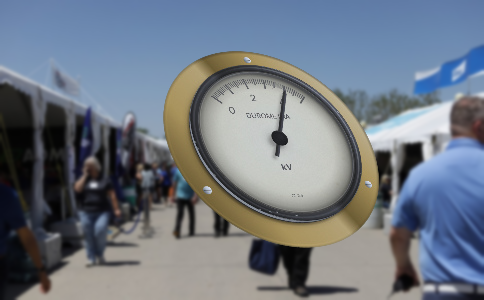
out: 4 kV
